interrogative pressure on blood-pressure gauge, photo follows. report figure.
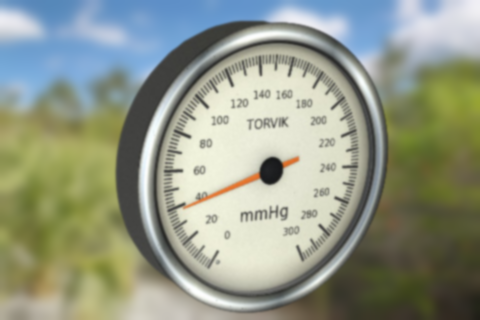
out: 40 mmHg
